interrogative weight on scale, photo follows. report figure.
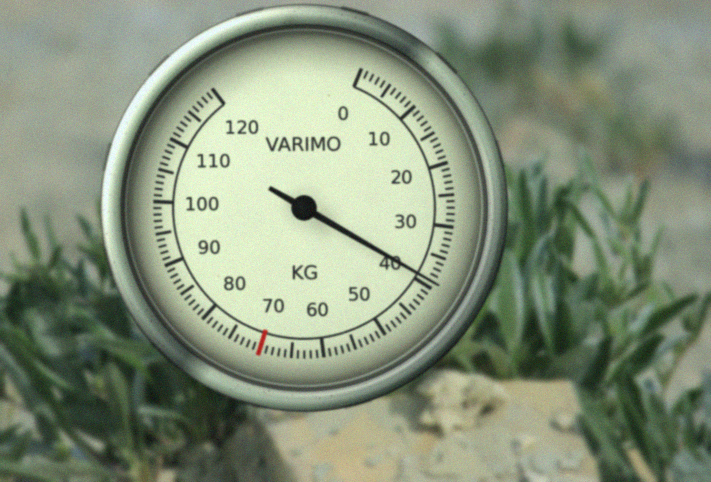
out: 39 kg
